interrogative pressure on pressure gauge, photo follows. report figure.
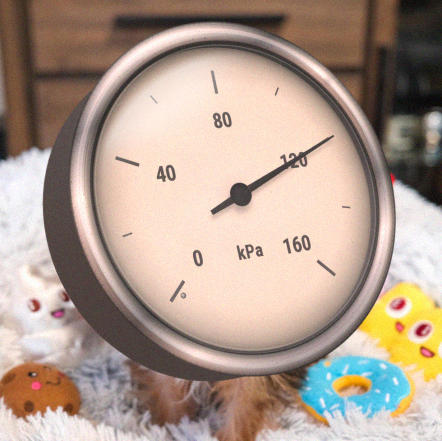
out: 120 kPa
